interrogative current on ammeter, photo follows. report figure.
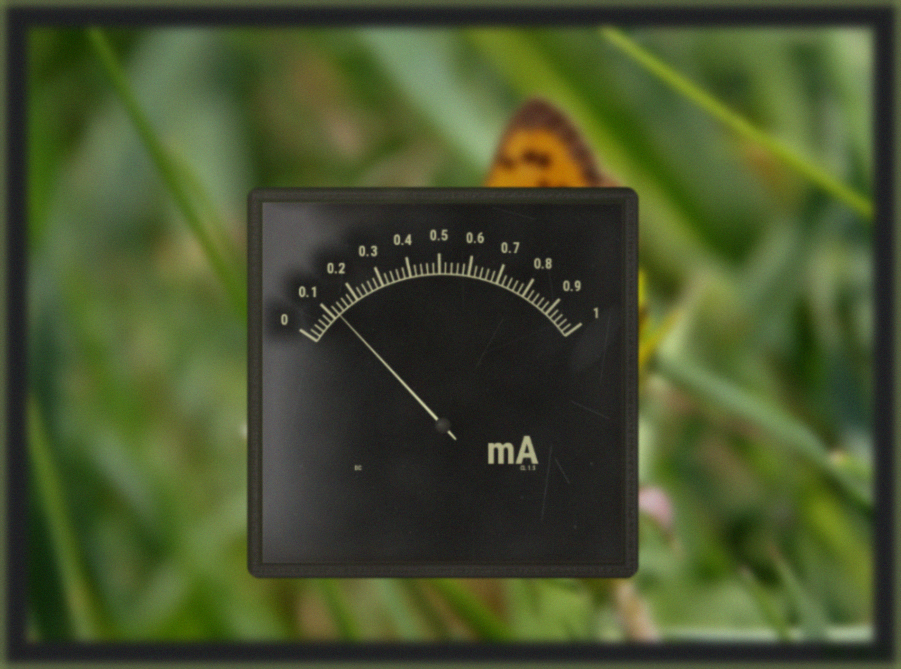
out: 0.12 mA
